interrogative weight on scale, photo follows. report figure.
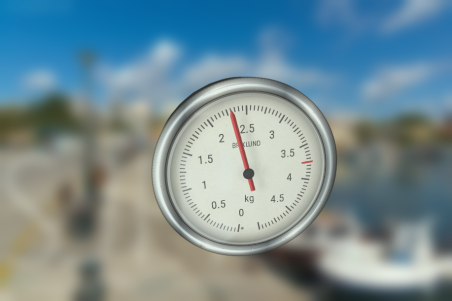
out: 2.3 kg
